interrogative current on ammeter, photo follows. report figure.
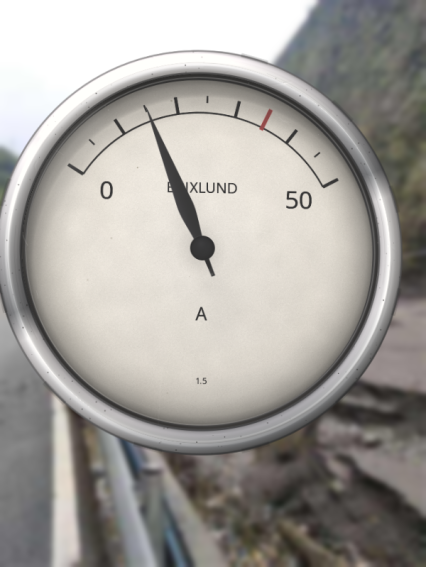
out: 15 A
